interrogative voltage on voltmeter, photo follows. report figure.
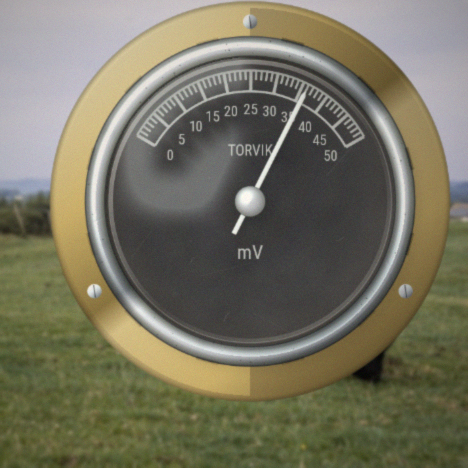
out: 36 mV
